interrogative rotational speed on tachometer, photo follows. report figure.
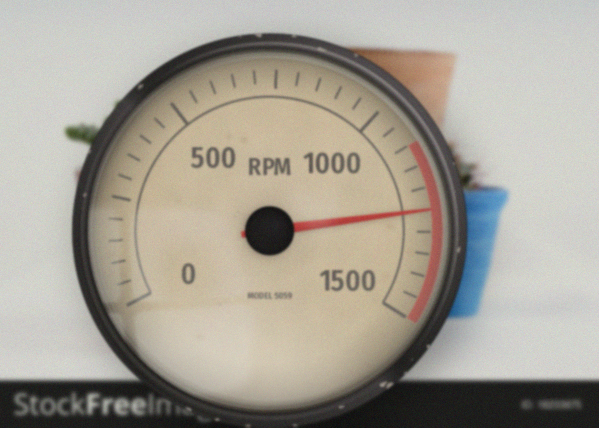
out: 1250 rpm
